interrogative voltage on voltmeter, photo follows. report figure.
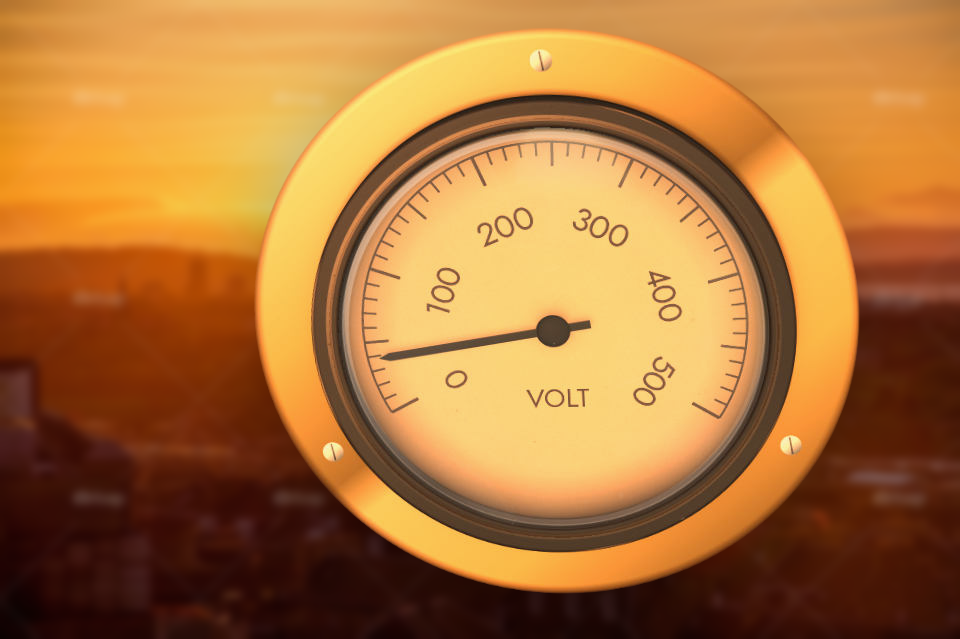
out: 40 V
